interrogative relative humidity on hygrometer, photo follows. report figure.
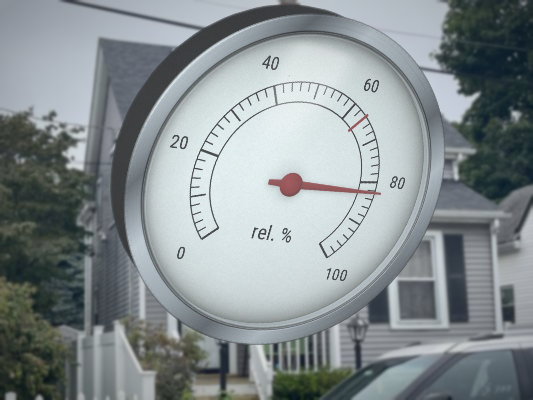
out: 82 %
